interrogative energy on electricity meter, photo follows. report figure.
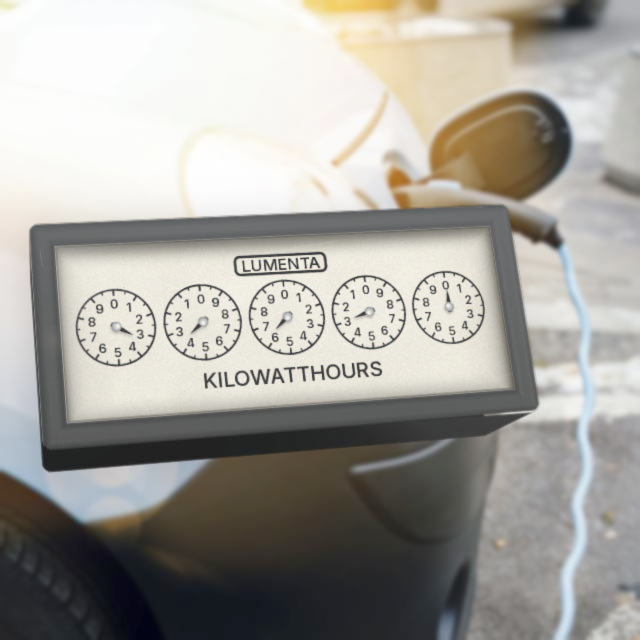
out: 33630 kWh
